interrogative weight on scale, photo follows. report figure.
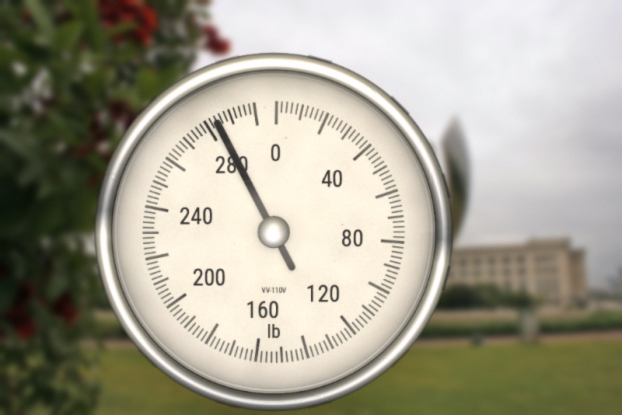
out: 284 lb
